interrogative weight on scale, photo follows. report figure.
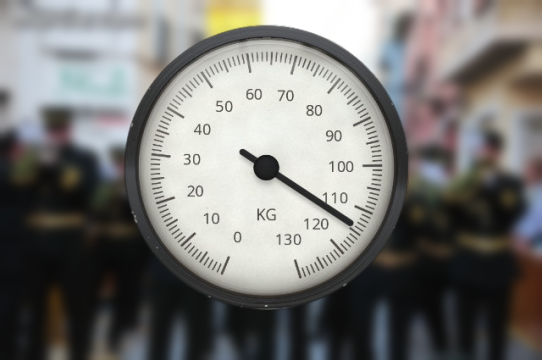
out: 114 kg
